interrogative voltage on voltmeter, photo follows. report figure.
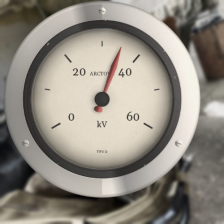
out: 35 kV
